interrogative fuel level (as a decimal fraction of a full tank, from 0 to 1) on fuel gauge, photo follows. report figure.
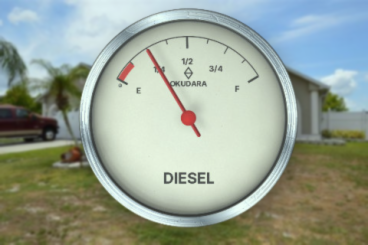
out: 0.25
